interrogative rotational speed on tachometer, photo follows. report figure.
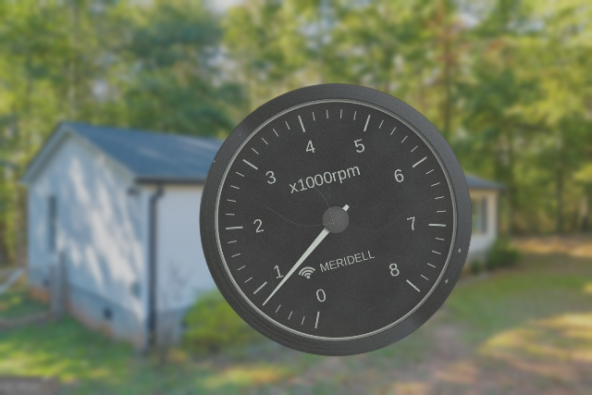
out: 800 rpm
